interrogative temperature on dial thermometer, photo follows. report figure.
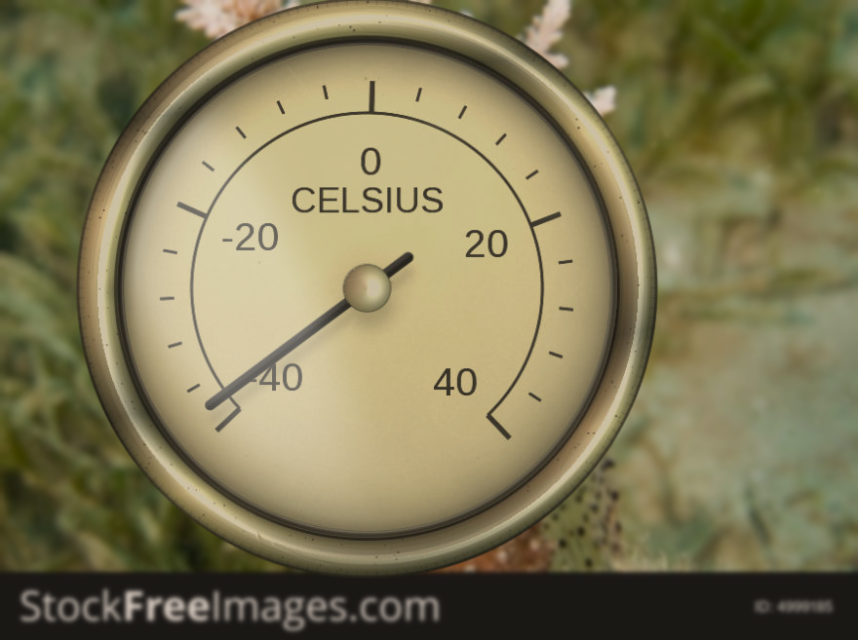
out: -38 °C
